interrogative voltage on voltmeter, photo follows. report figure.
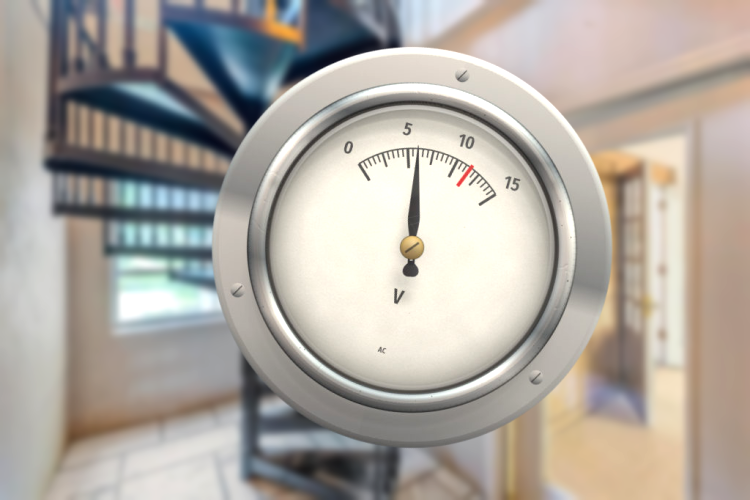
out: 6 V
